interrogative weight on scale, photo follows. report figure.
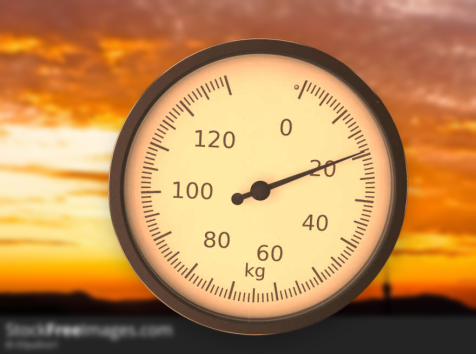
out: 19 kg
